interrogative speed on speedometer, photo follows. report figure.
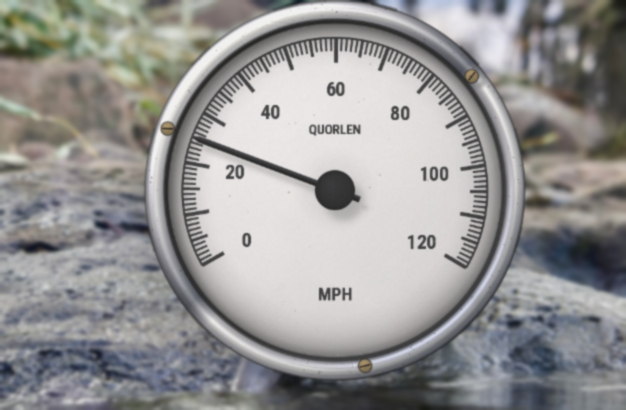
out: 25 mph
